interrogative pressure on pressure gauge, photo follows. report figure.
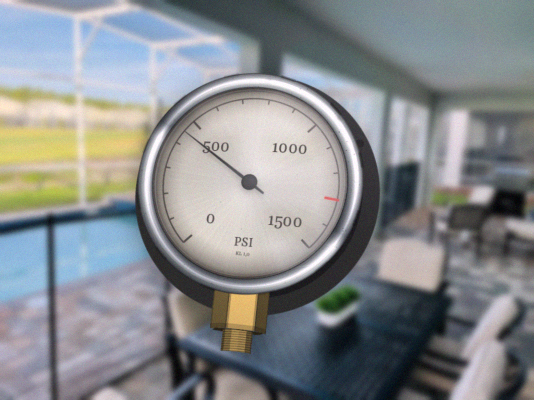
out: 450 psi
